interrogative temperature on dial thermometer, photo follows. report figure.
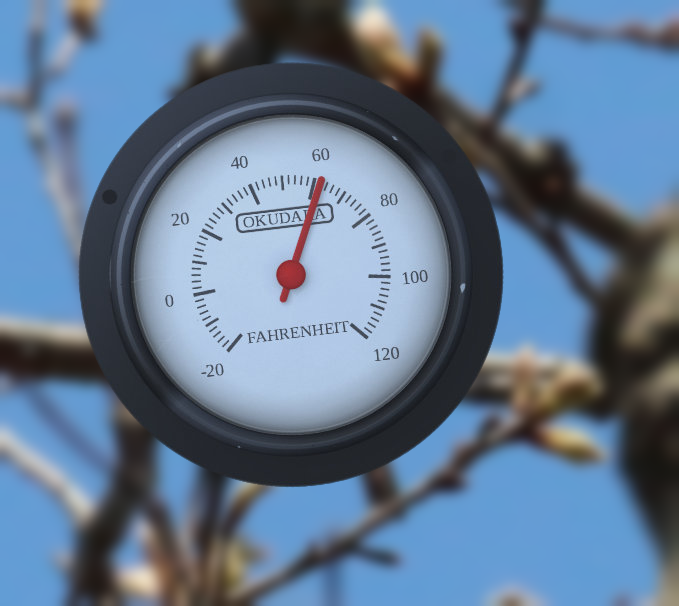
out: 62 °F
